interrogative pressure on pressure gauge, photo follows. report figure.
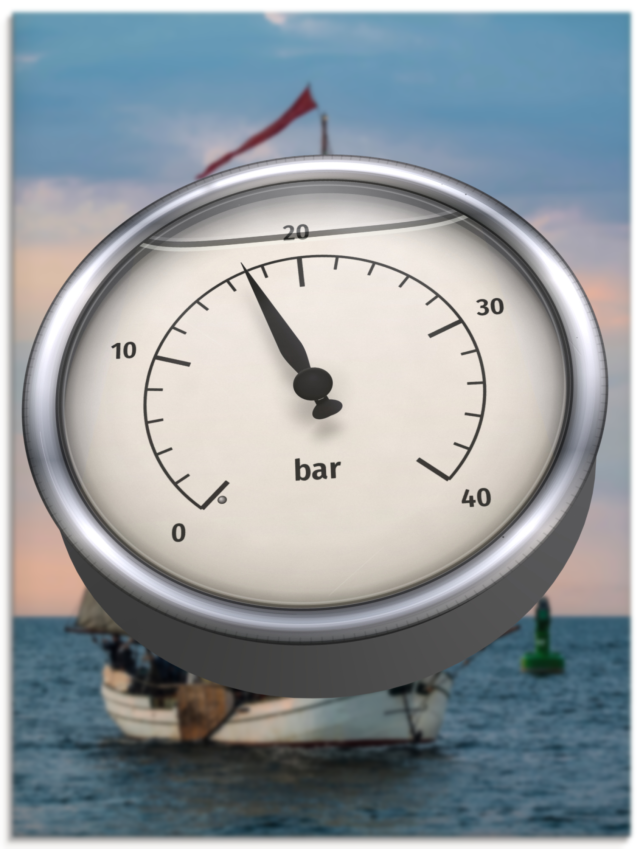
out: 17 bar
